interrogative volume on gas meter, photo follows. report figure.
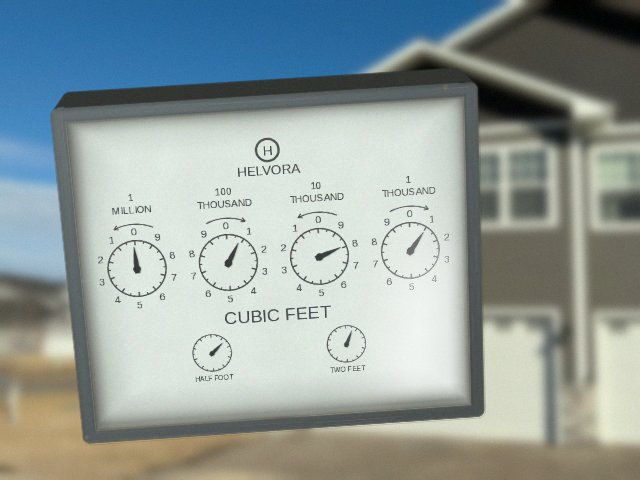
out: 8100 ft³
